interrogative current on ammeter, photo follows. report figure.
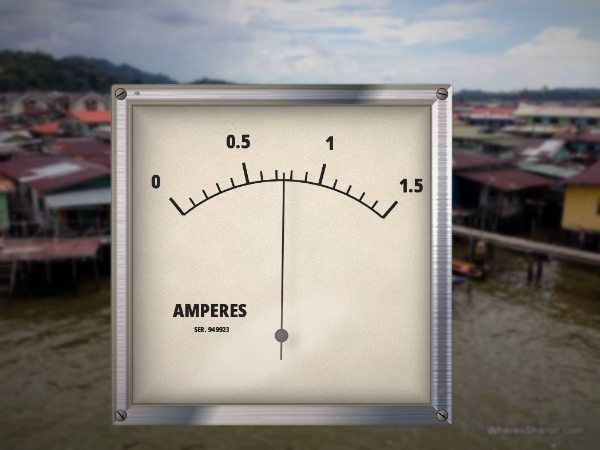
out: 0.75 A
